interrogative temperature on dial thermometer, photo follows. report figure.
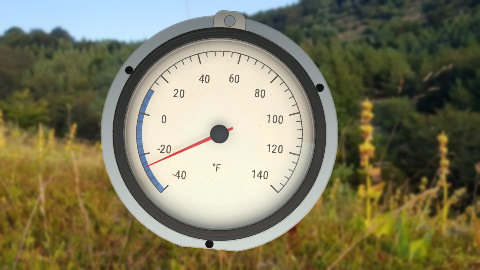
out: -26 °F
